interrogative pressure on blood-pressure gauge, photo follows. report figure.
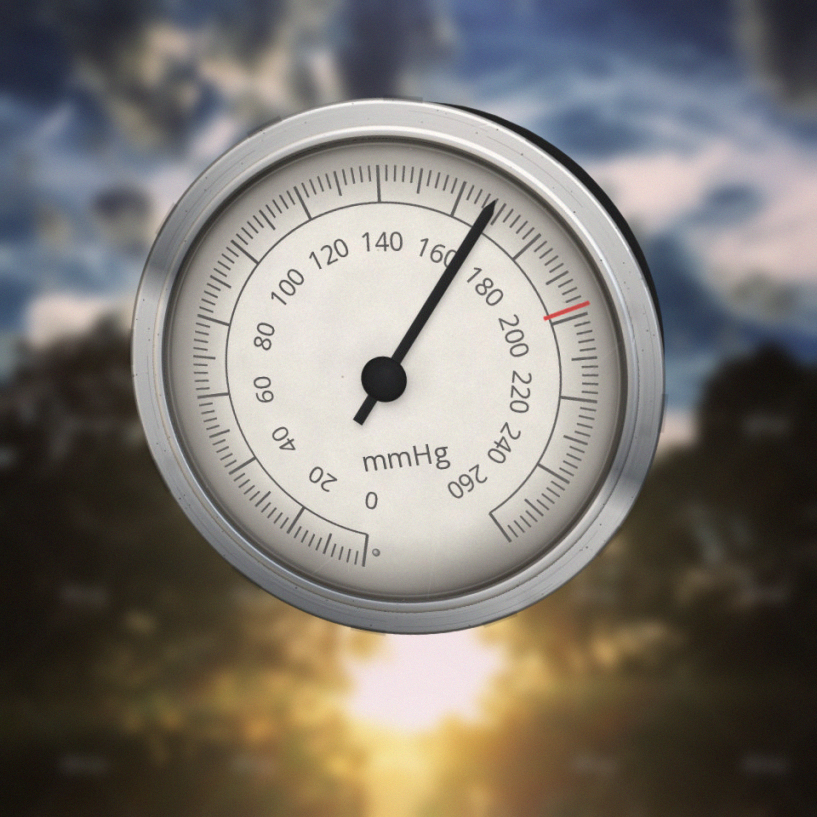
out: 168 mmHg
